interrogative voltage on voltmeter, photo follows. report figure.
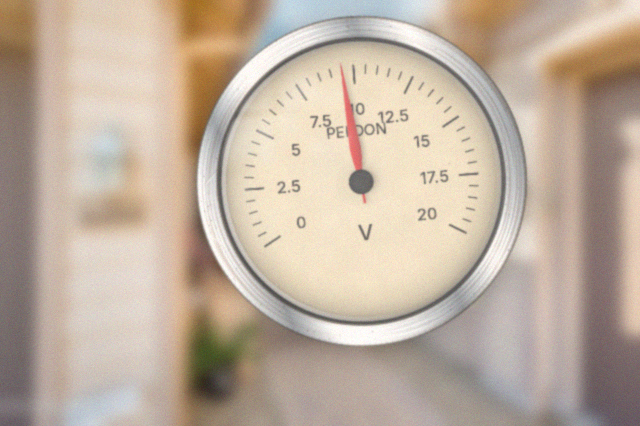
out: 9.5 V
